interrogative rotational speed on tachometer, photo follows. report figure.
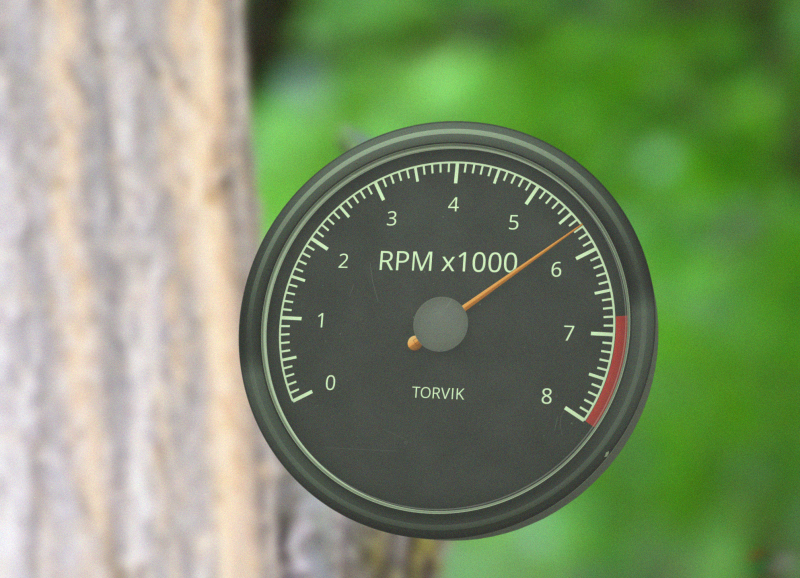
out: 5700 rpm
